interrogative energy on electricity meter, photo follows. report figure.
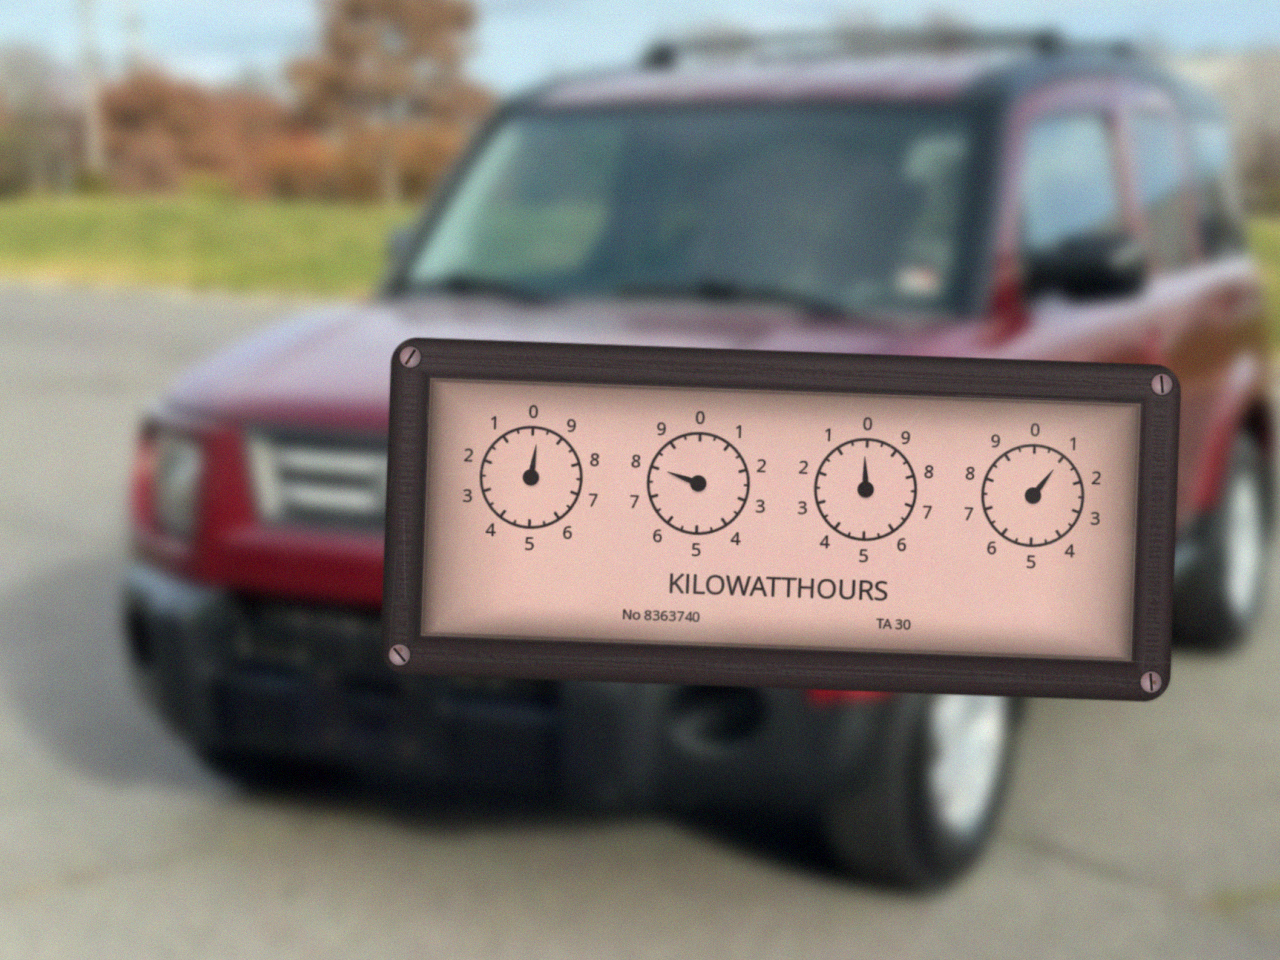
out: 9801 kWh
